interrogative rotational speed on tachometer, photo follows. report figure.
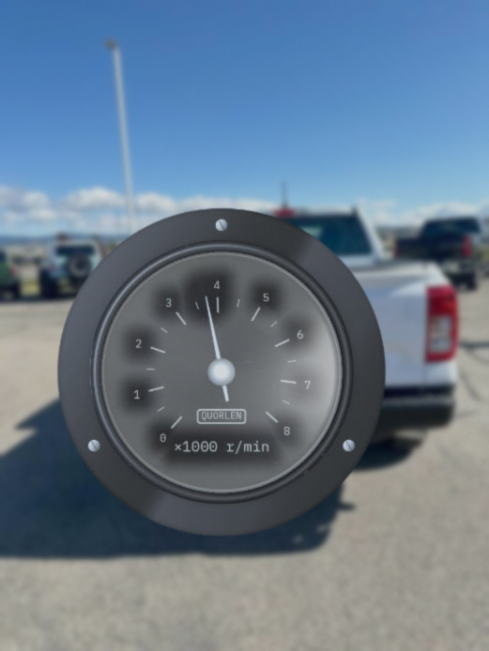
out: 3750 rpm
